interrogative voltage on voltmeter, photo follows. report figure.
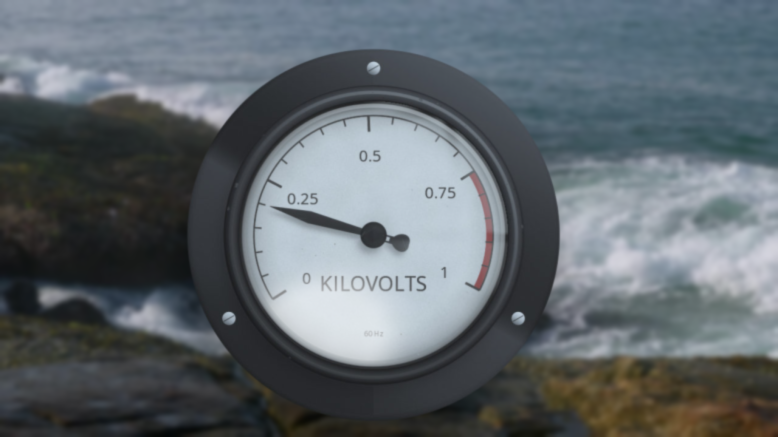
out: 0.2 kV
